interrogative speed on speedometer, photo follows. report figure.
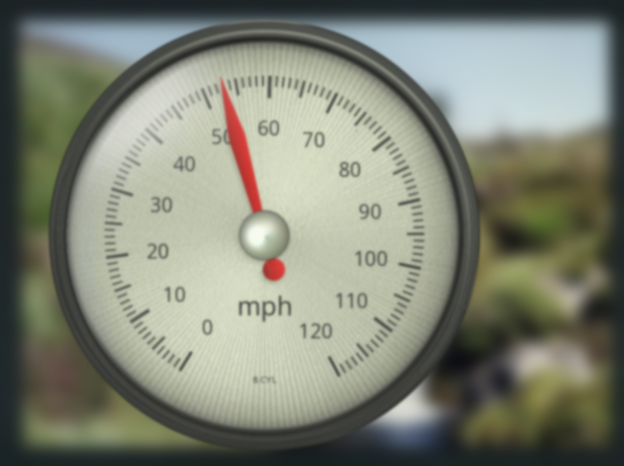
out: 53 mph
